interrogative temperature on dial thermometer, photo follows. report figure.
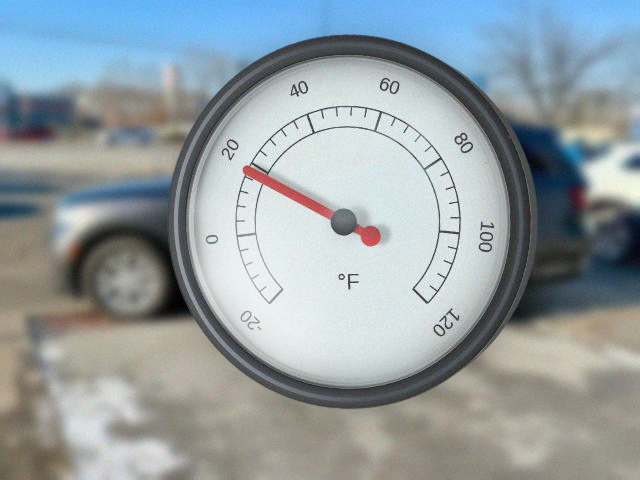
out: 18 °F
